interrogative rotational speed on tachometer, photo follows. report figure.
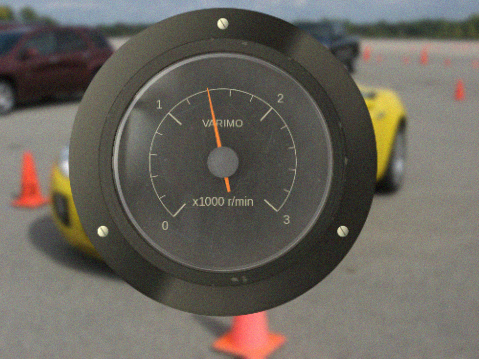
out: 1400 rpm
